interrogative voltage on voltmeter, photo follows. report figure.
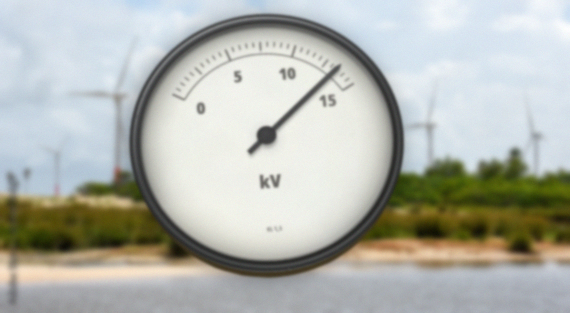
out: 13.5 kV
